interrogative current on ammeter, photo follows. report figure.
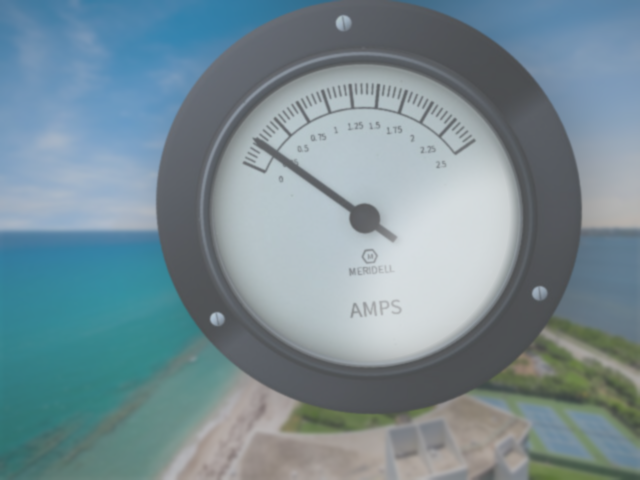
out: 0.25 A
